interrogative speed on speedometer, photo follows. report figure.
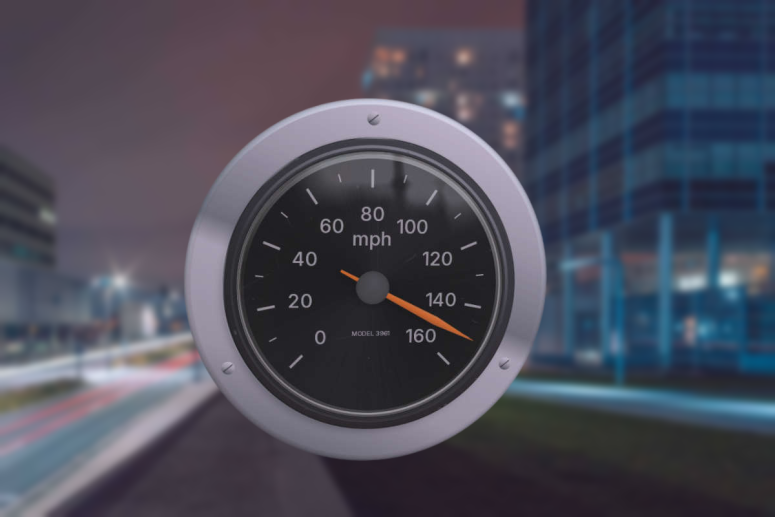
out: 150 mph
